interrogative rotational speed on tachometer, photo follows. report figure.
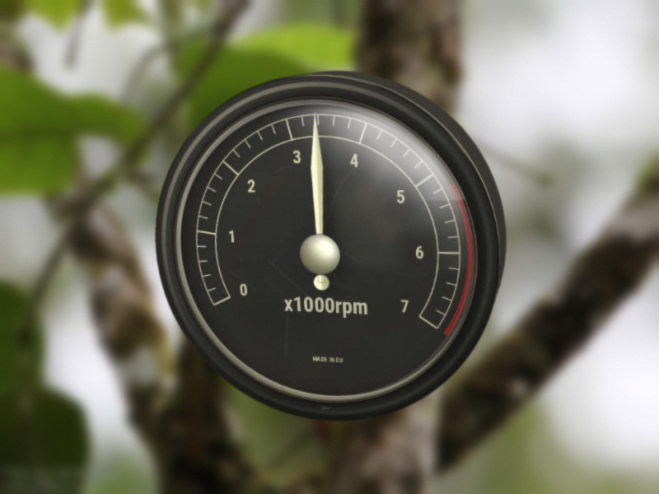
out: 3400 rpm
